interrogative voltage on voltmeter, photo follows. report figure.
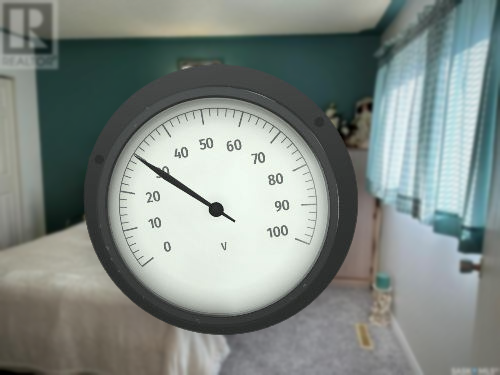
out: 30 V
